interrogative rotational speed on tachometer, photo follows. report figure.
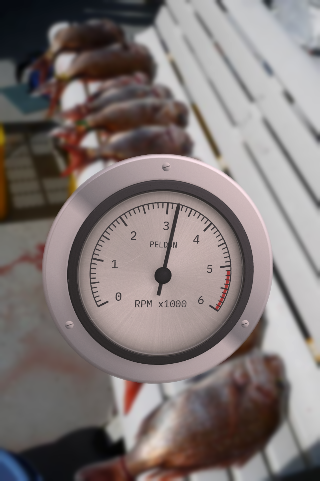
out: 3200 rpm
